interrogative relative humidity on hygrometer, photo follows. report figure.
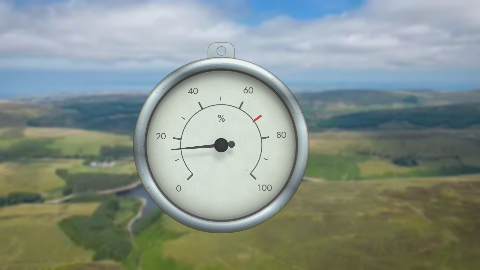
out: 15 %
